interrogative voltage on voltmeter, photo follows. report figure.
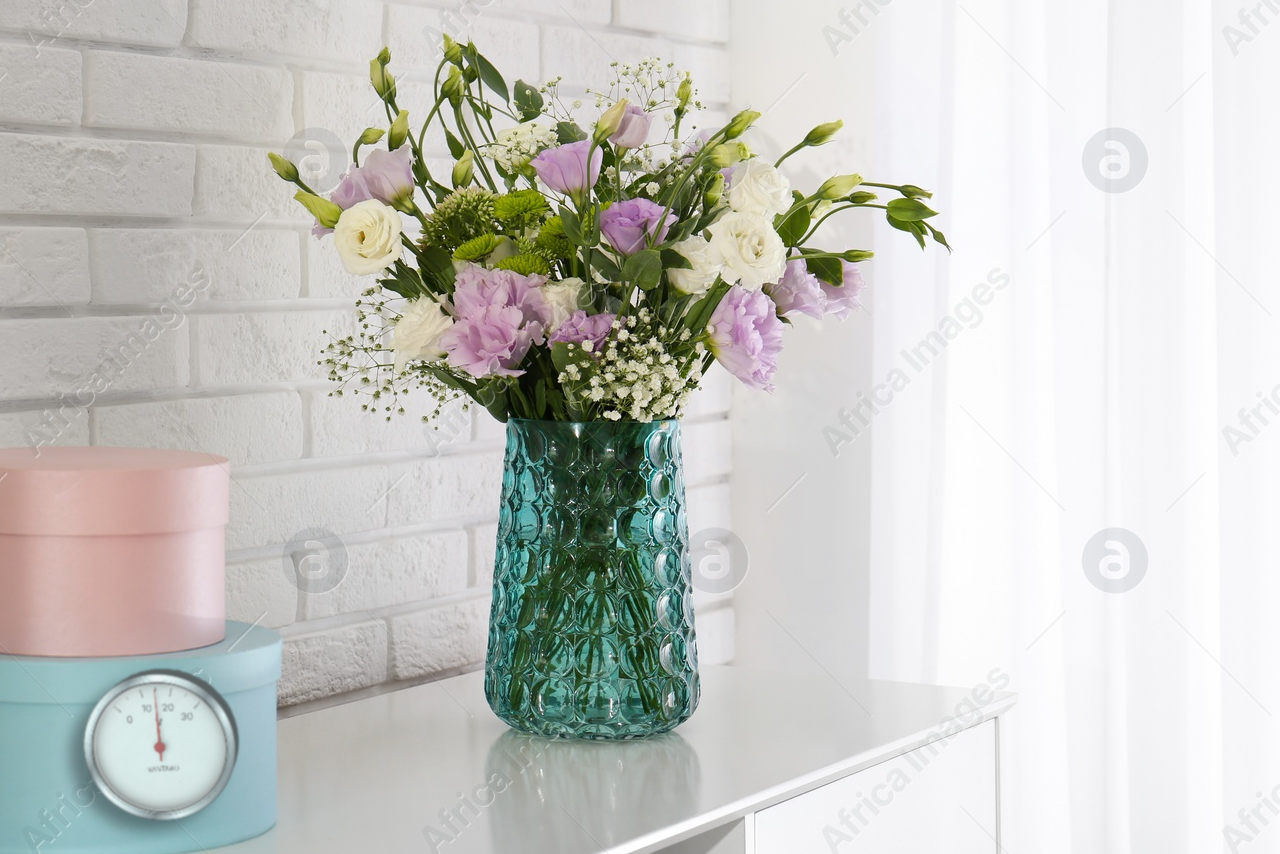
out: 15 V
